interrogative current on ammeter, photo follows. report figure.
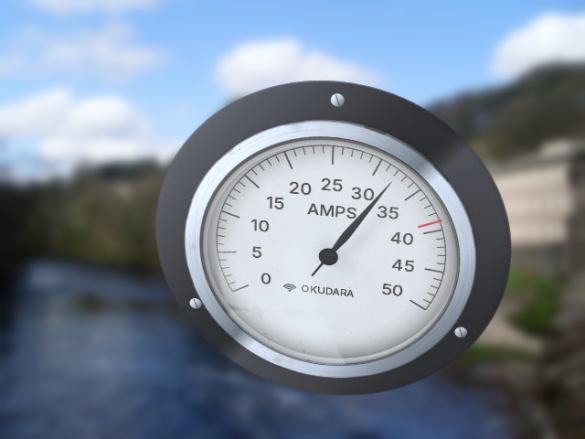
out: 32 A
